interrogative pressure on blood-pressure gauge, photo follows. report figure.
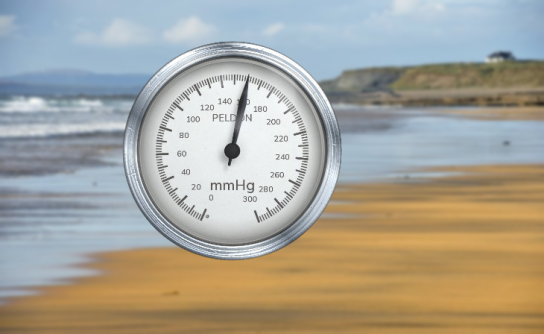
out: 160 mmHg
